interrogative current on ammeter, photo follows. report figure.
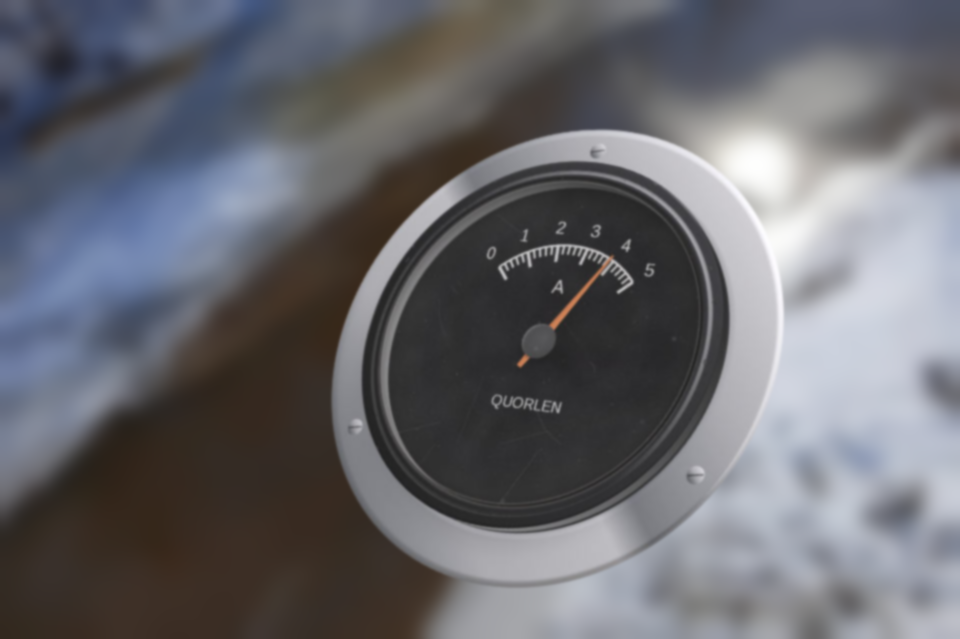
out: 4 A
